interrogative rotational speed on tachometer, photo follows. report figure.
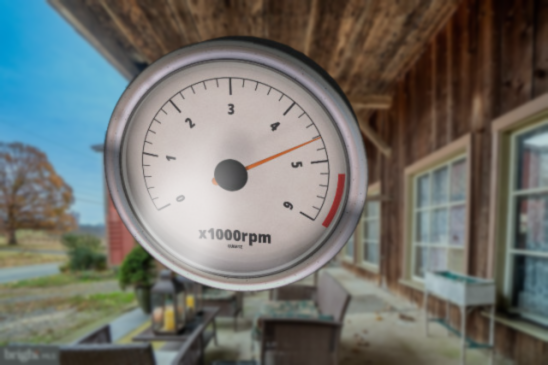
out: 4600 rpm
